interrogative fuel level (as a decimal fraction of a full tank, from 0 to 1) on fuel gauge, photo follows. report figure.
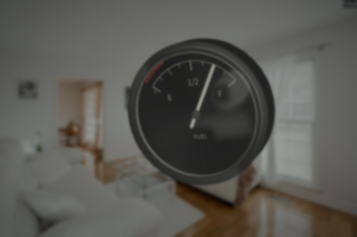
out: 0.75
